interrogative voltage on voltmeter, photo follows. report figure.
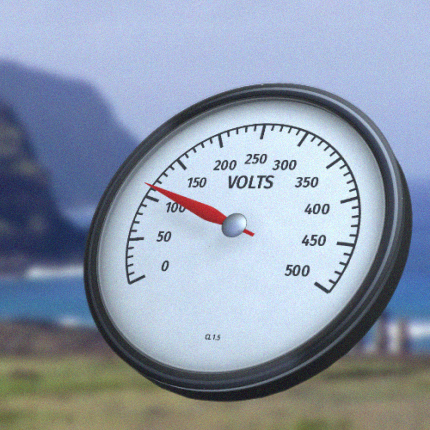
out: 110 V
